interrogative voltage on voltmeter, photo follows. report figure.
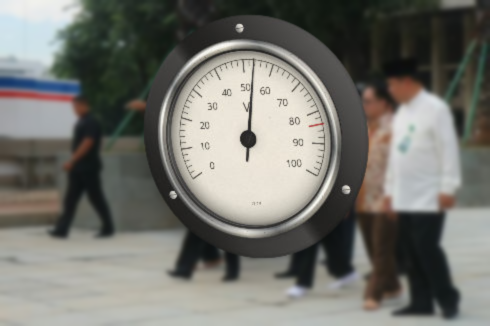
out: 54 V
